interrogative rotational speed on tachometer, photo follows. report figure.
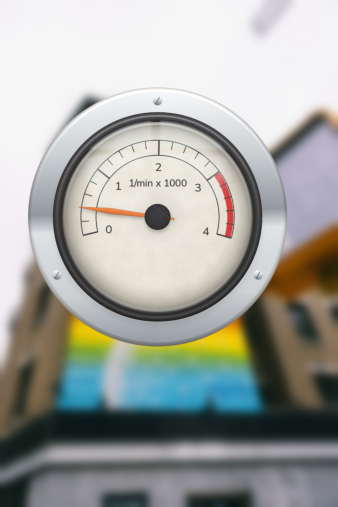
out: 400 rpm
